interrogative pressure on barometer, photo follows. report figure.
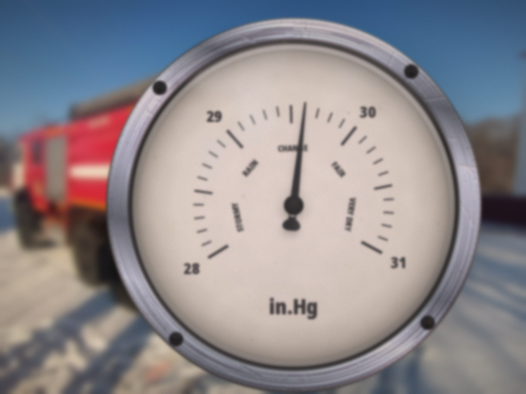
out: 29.6 inHg
